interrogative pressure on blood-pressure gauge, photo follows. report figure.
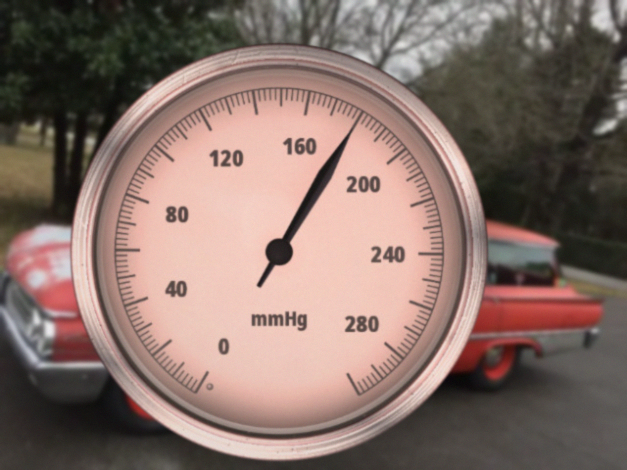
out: 180 mmHg
